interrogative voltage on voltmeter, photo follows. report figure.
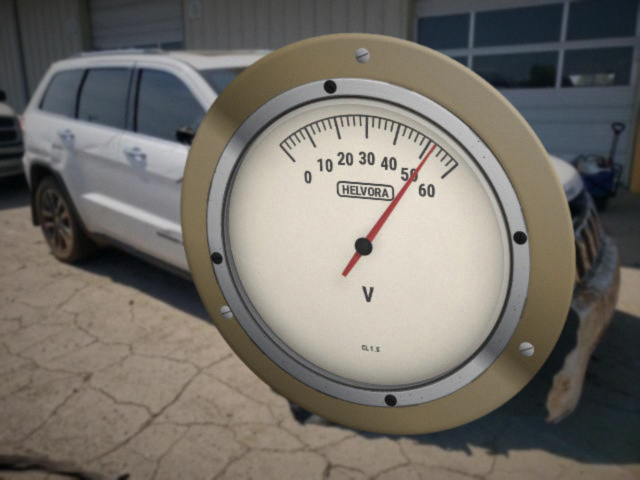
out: 52 V
